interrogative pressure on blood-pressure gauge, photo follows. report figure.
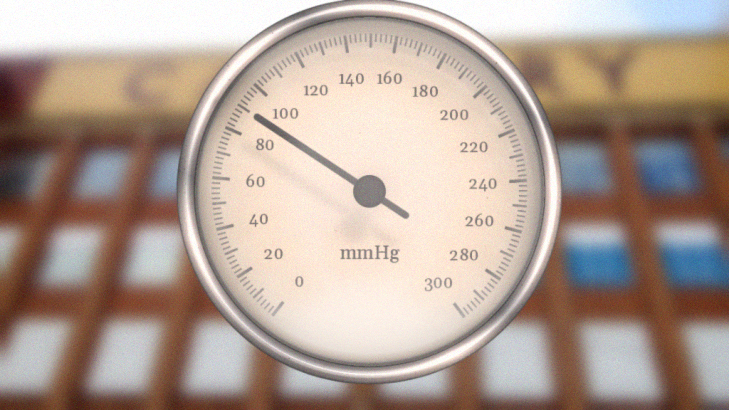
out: 90 mmHg
